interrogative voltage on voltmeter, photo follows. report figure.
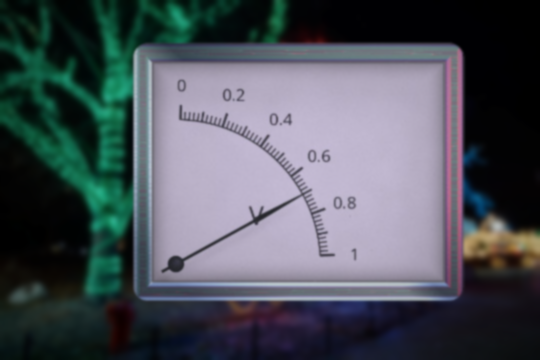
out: 0.7 V
